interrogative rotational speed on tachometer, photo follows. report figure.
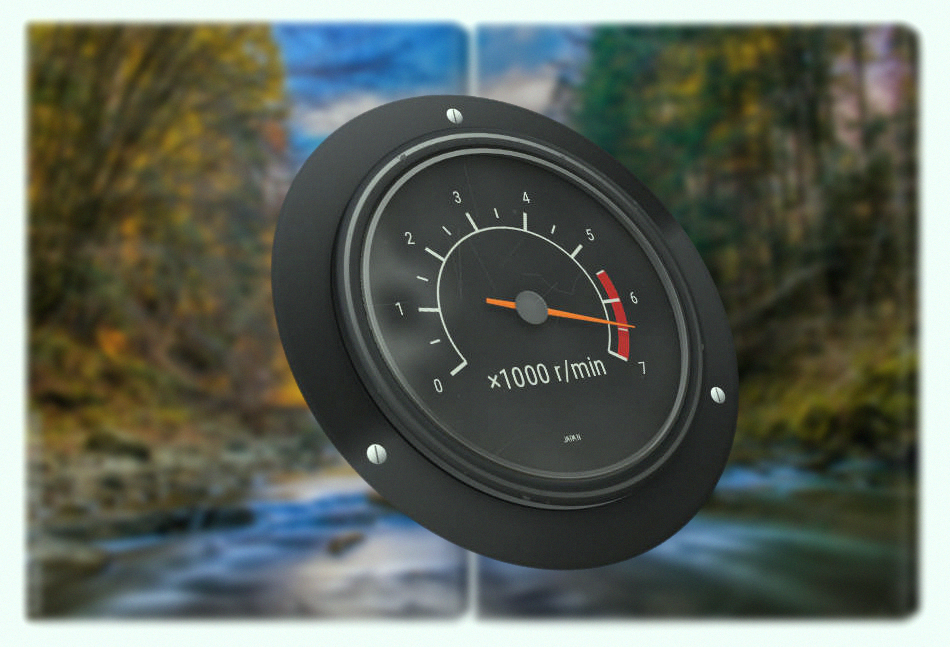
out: 6500 rpm
